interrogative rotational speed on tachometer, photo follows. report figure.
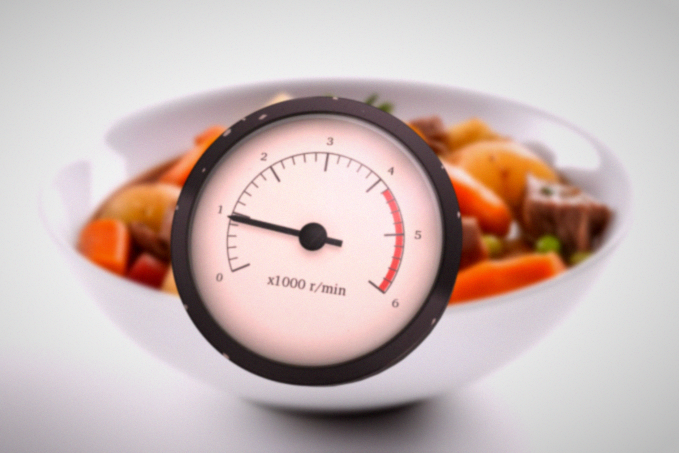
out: 900 rpm
